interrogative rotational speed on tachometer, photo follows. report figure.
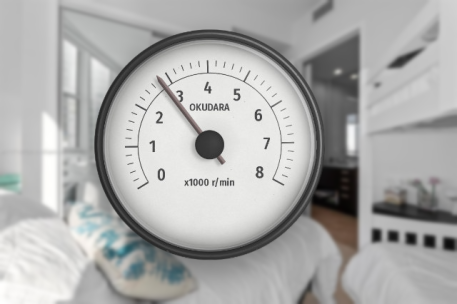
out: 2800 rpm
